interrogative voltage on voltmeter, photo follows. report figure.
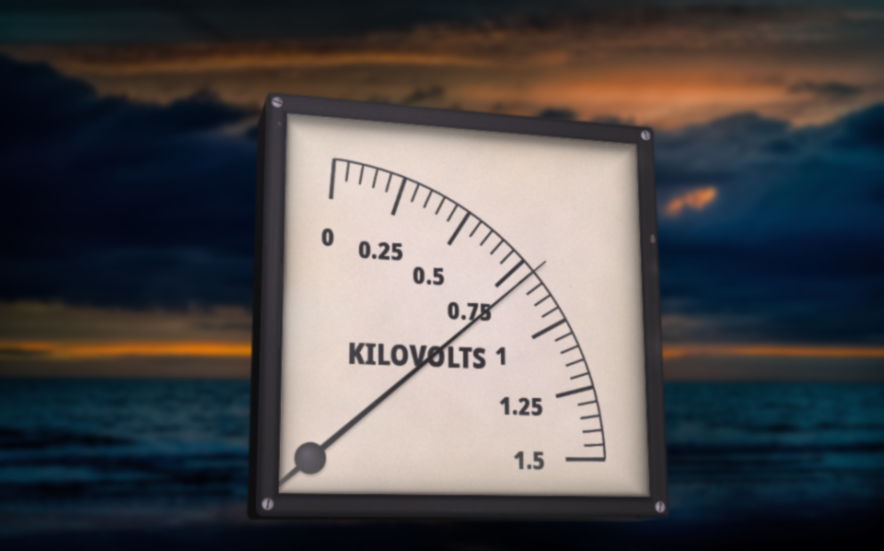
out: 0.8 kV
